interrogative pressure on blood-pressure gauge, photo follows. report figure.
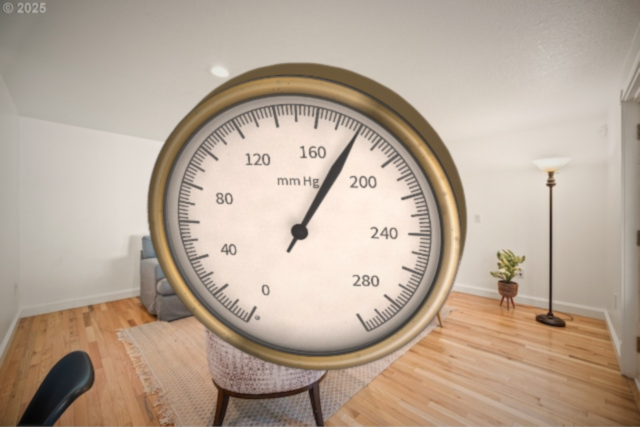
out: 180 mmHg
